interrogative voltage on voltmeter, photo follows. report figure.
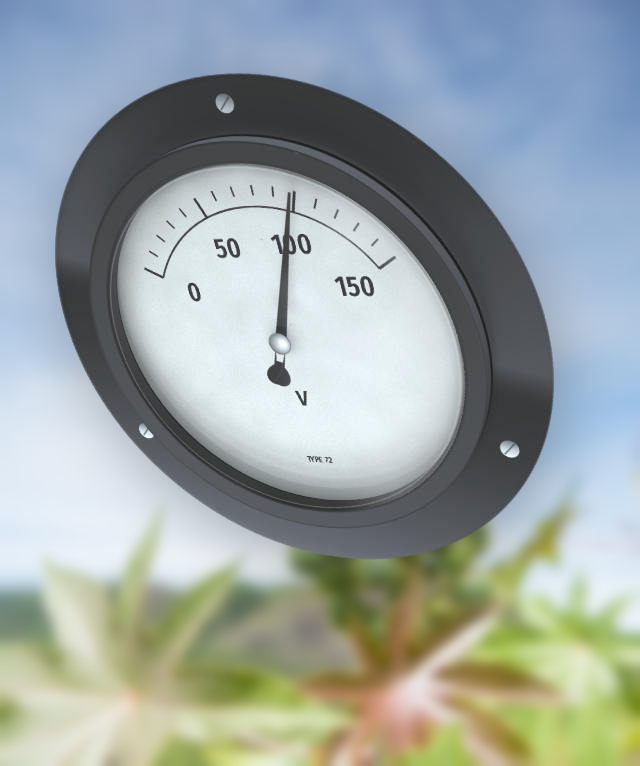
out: 100 V
